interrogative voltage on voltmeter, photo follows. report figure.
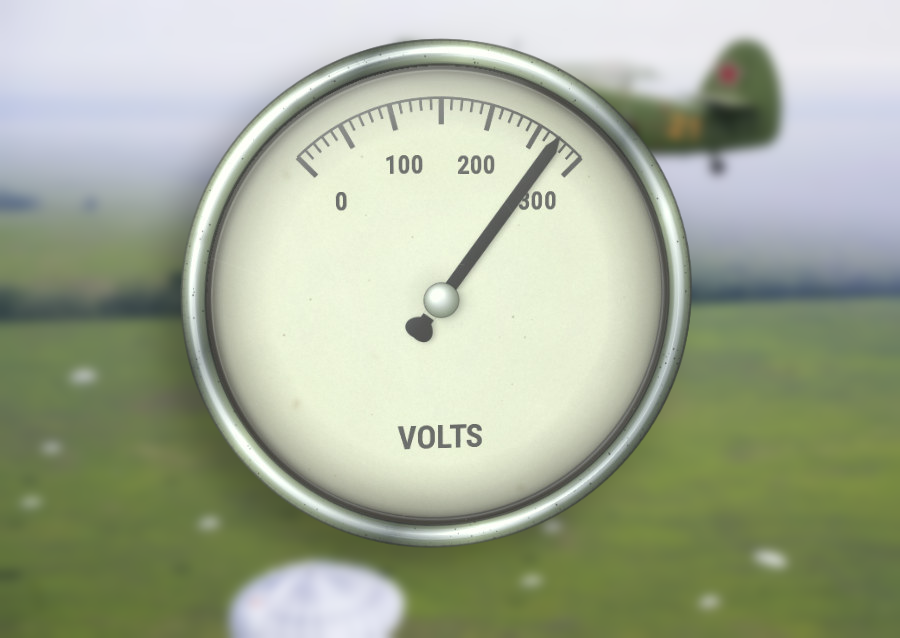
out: 270 V
